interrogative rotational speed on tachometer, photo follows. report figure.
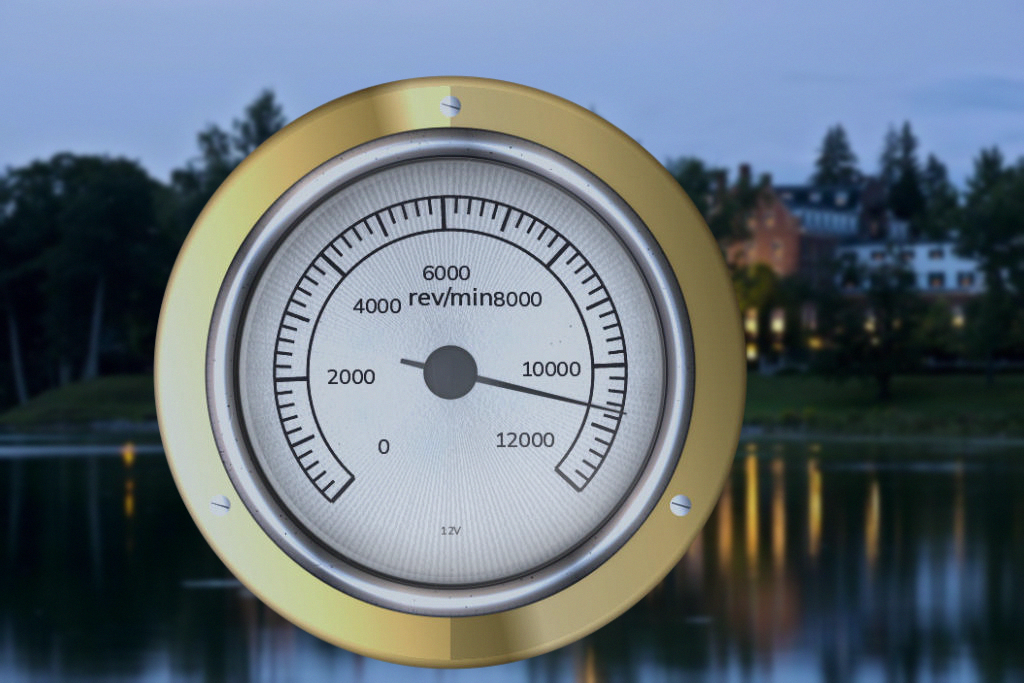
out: 10700 rpm
